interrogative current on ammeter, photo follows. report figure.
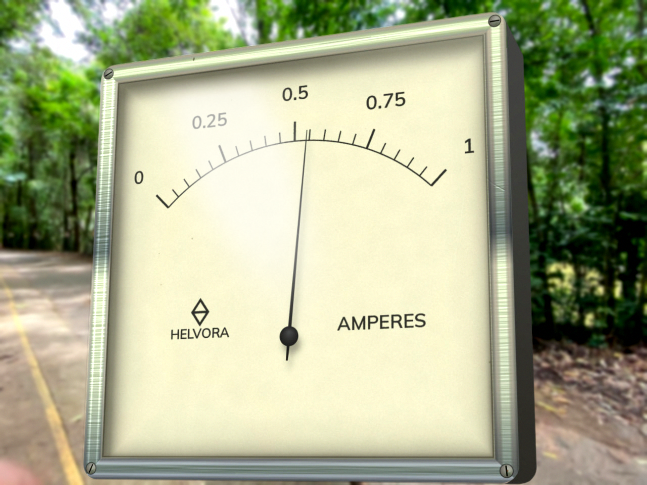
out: 0.55 A
